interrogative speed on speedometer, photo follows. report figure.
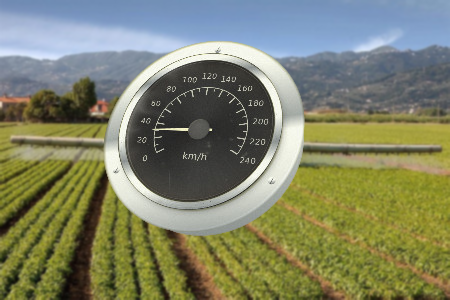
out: 30 km/h
